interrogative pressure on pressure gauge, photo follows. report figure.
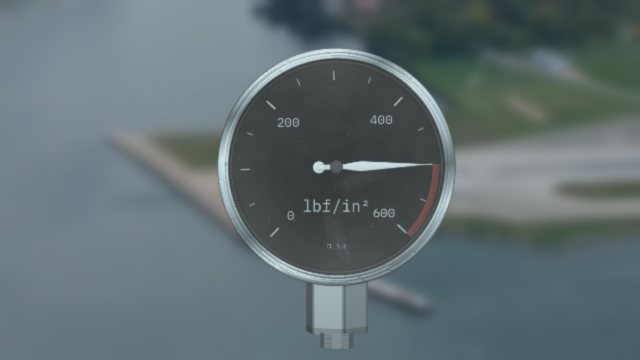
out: 500 psi
